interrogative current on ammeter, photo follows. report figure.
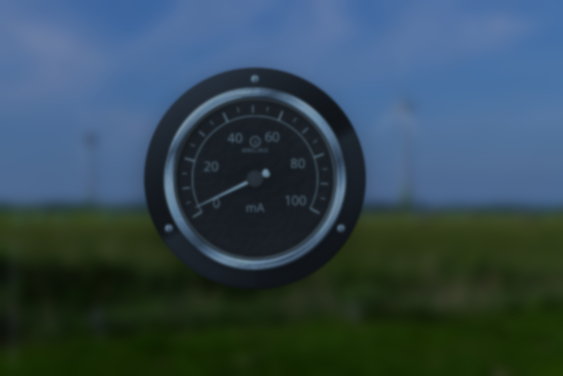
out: 2.5 mA
